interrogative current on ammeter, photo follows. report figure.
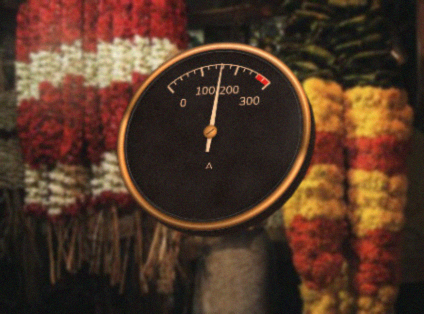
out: 160 A
